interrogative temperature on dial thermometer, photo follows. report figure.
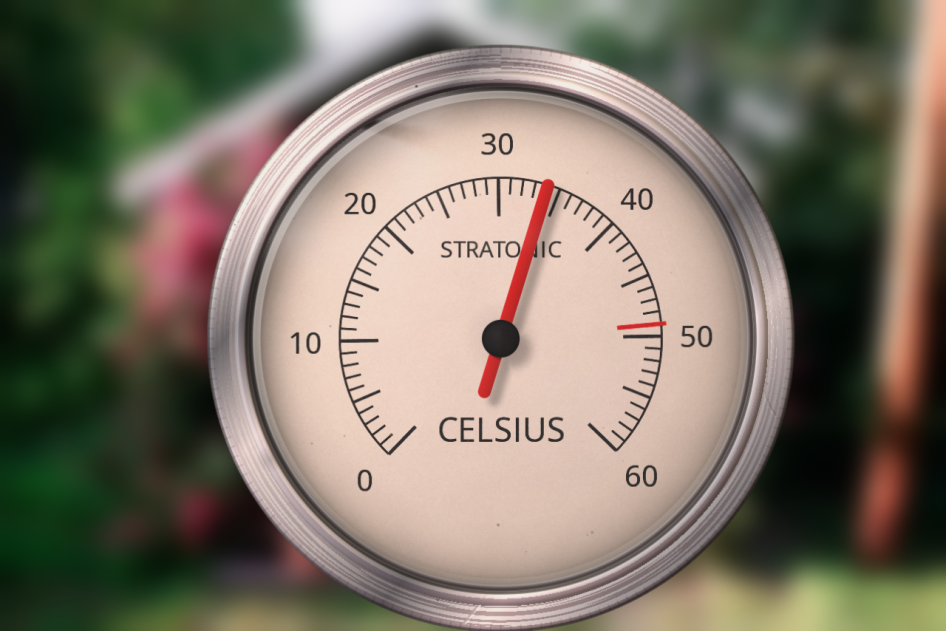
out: 34 °C
